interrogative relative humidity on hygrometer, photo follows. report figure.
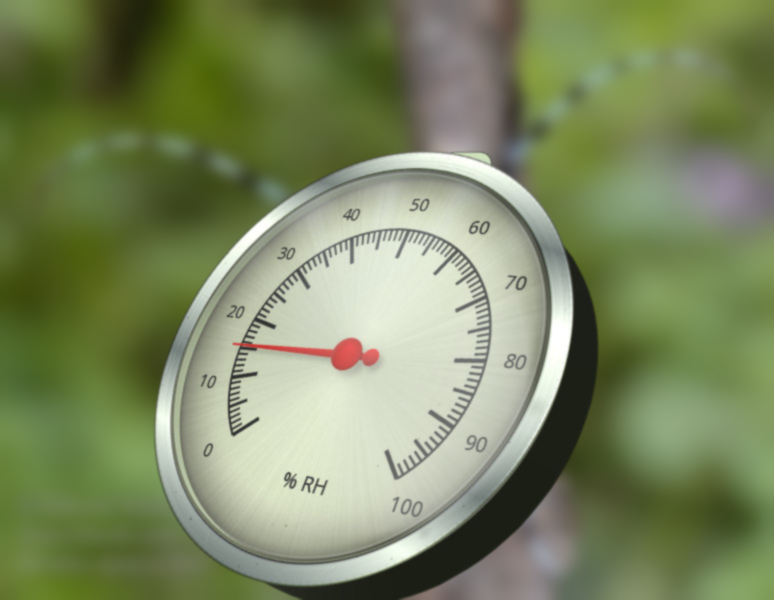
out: 15 %
